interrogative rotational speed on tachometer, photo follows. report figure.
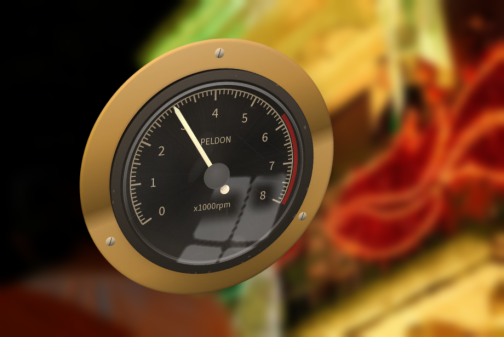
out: 3000 rpm
